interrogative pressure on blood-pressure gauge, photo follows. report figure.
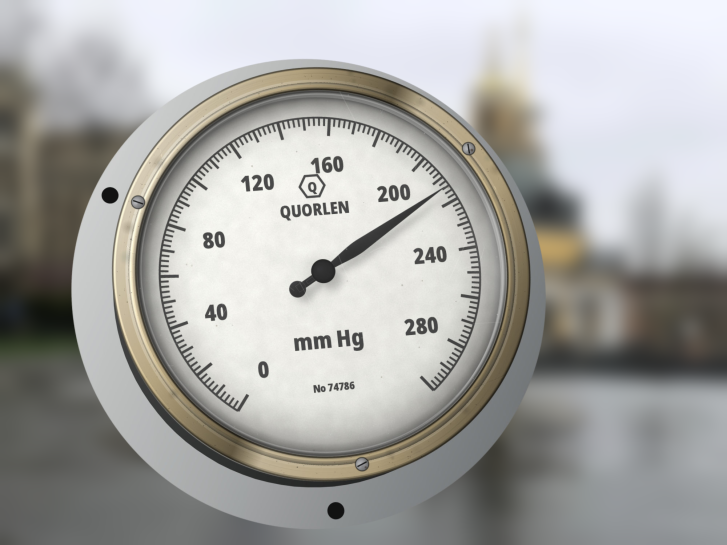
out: 214 mmHg
